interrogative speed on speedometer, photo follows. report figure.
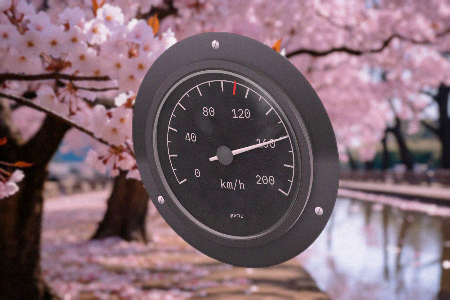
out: 160 km/h
